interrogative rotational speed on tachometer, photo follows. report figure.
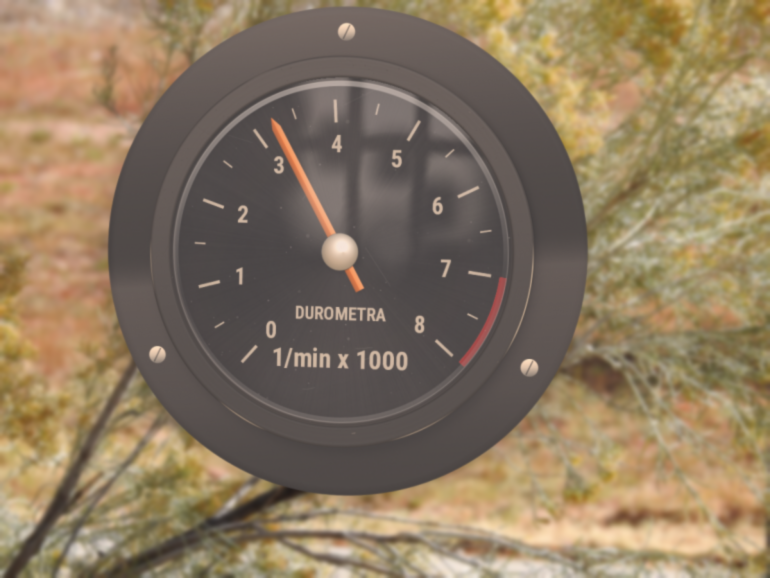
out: 3250 rpm
